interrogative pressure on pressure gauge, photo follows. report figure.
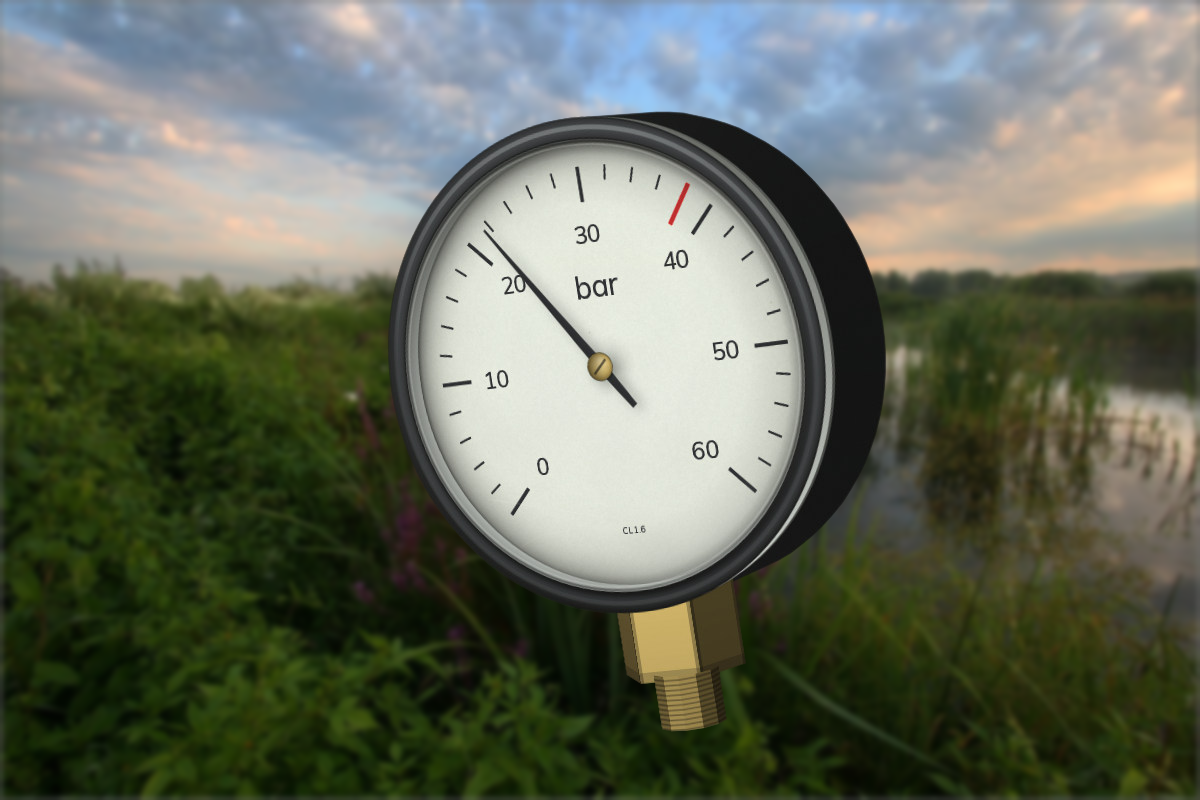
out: 22 bar
